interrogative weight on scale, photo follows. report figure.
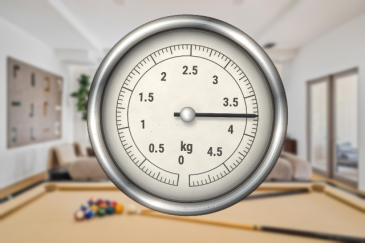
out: 3.75 kg
